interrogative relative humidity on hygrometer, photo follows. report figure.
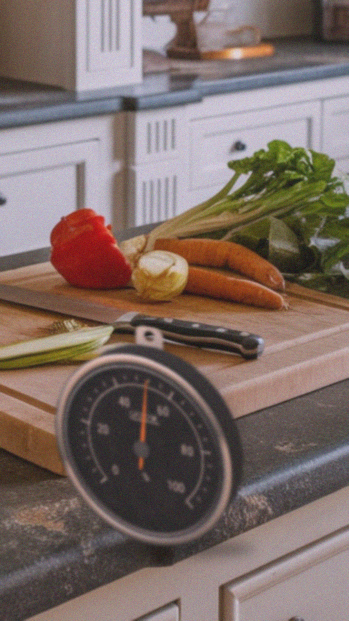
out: 52 %
